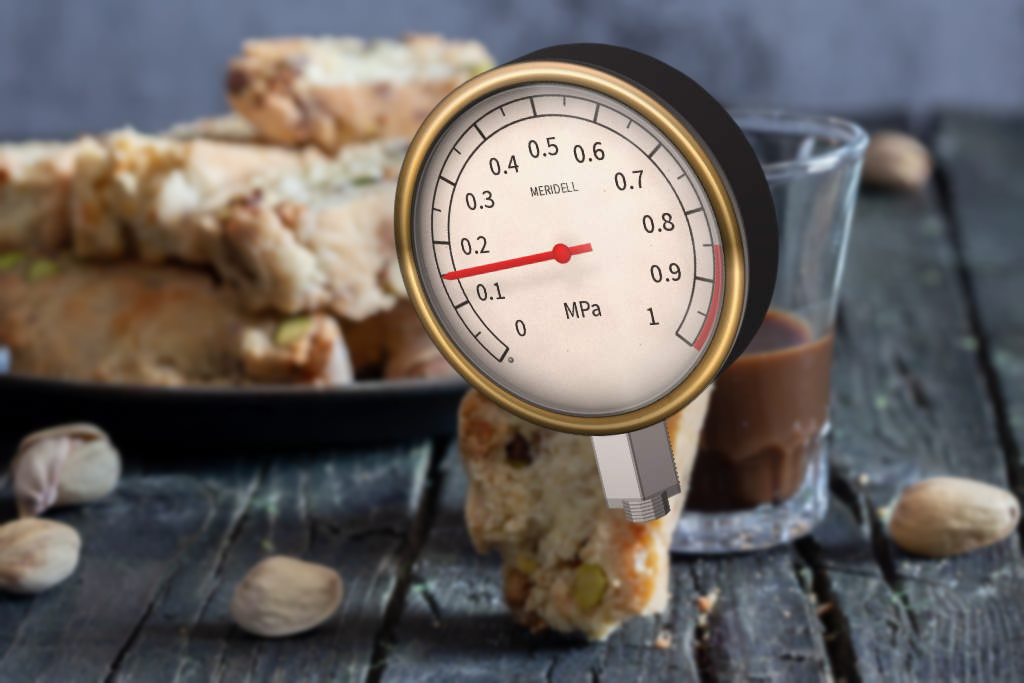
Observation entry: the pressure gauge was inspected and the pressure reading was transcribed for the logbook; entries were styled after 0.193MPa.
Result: 0.15MPa
